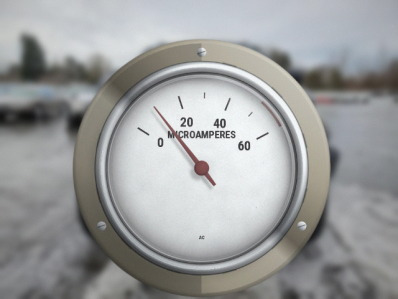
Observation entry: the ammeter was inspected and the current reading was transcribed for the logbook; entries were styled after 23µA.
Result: 10µA
